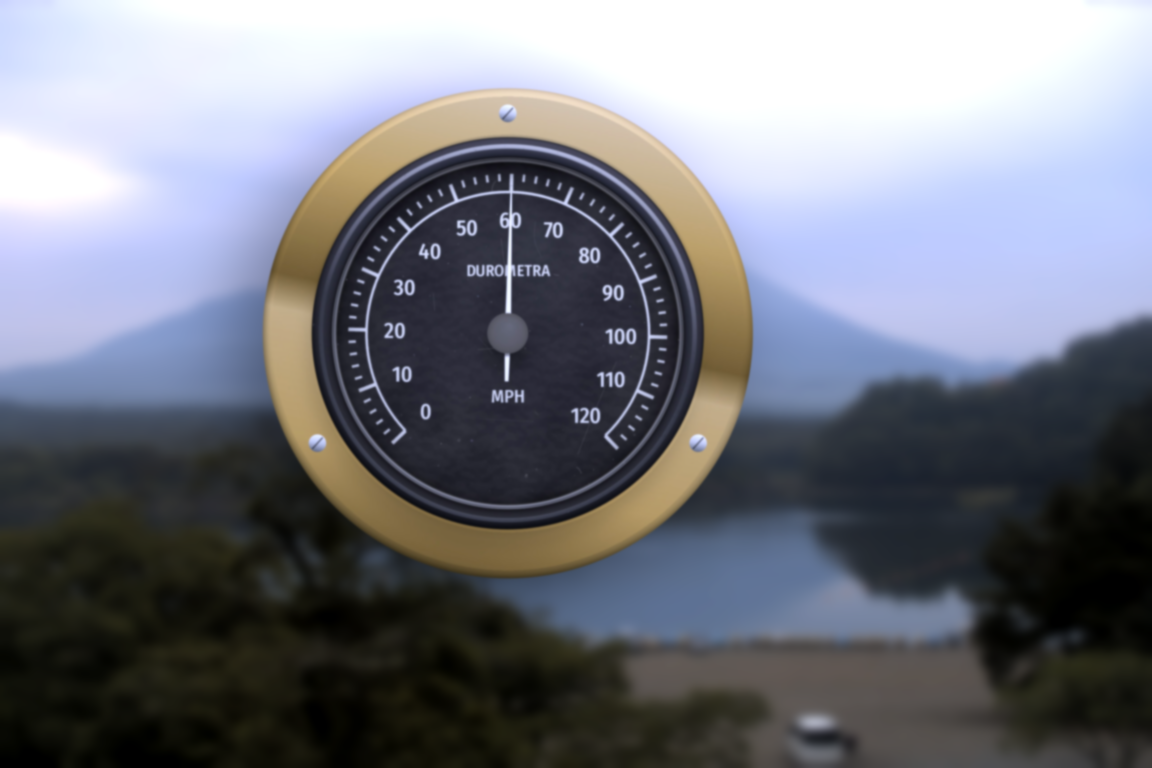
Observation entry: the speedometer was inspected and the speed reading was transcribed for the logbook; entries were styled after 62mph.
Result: 60mph
